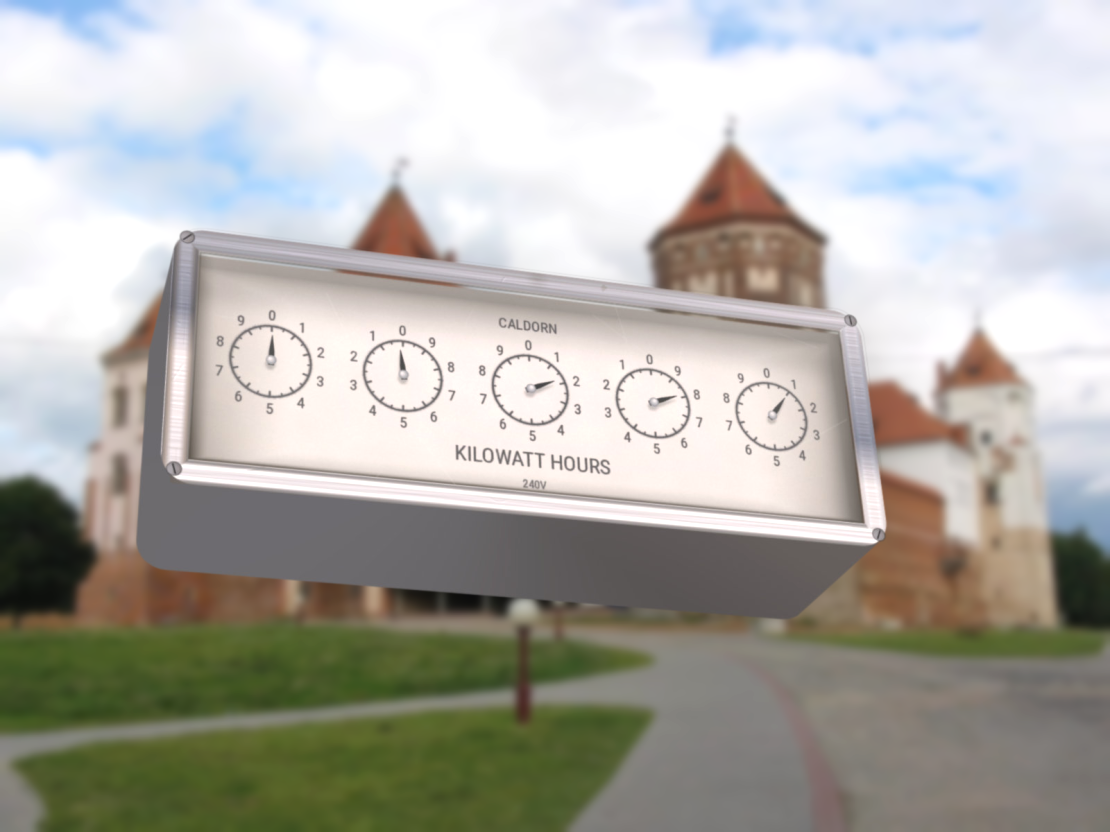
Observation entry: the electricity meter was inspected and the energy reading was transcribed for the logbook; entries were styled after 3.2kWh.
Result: 181kWh
